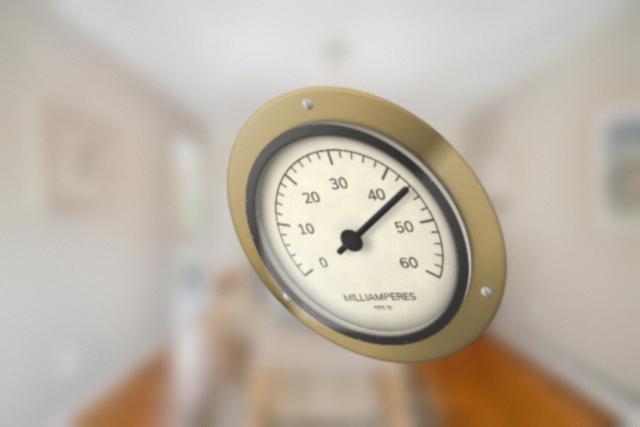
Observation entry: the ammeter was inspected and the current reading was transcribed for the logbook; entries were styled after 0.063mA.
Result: 44mA
